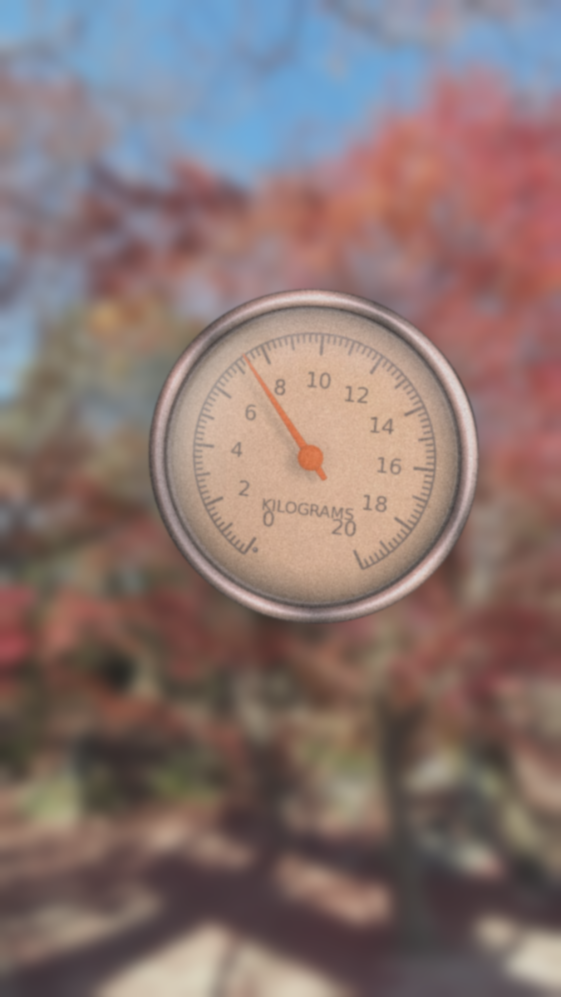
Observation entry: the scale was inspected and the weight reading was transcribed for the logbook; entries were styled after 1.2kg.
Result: 7.4kg
